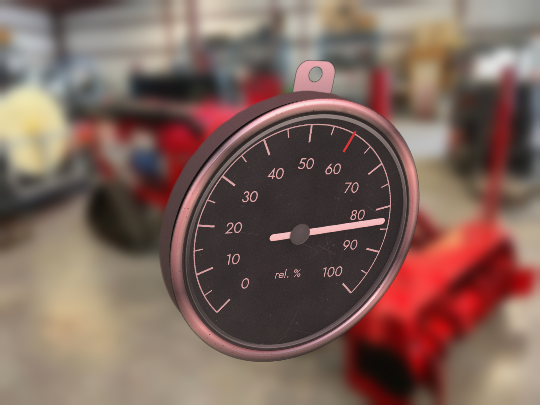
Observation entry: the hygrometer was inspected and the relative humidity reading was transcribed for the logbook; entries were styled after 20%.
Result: 82.5%
